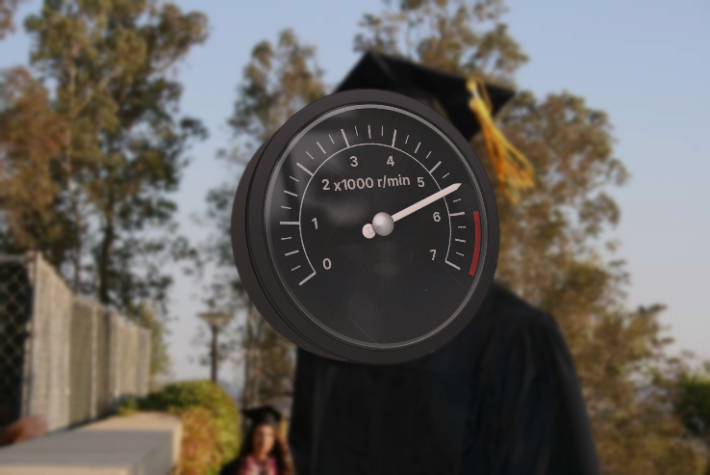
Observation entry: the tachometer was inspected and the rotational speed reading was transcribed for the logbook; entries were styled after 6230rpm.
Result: 5500rpm
